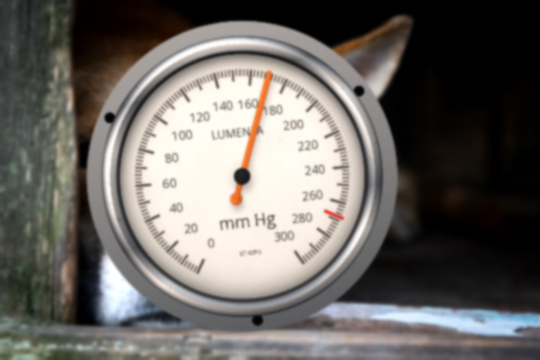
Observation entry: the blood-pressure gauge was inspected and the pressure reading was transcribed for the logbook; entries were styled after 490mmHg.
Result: 170mmHg
